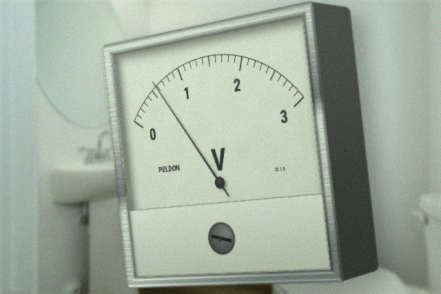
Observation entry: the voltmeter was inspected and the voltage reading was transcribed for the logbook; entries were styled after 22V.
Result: 0.6V
